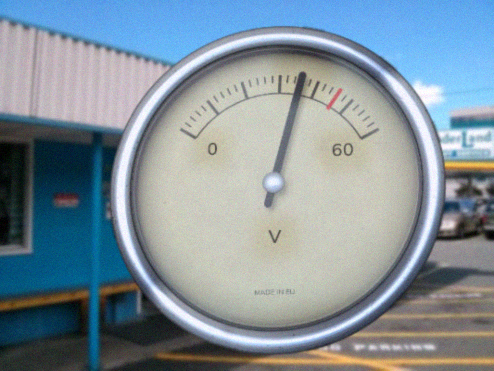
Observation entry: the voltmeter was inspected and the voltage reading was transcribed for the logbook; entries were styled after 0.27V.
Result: 36V
